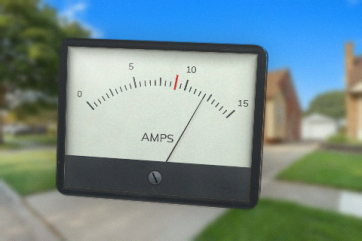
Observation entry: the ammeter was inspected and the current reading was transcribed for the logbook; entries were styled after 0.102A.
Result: 12A
